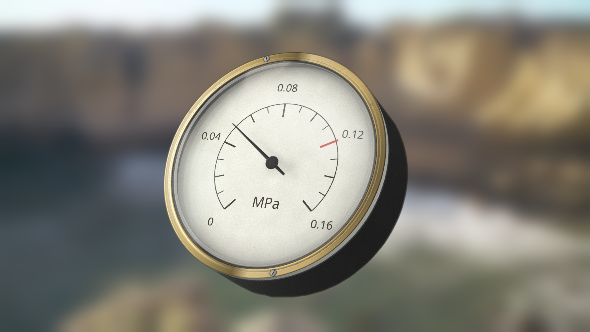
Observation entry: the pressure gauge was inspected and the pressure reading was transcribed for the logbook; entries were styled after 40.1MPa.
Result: 0.05MPa
